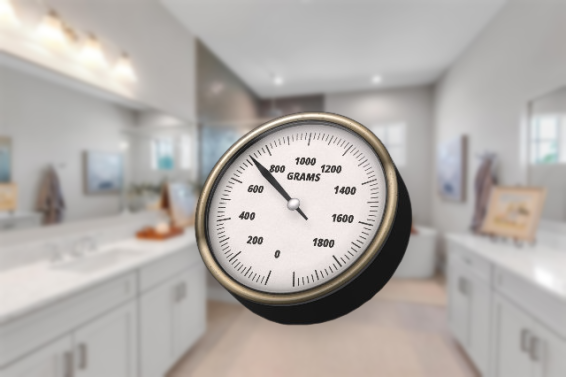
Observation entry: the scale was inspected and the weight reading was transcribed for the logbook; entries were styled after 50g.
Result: 720g
